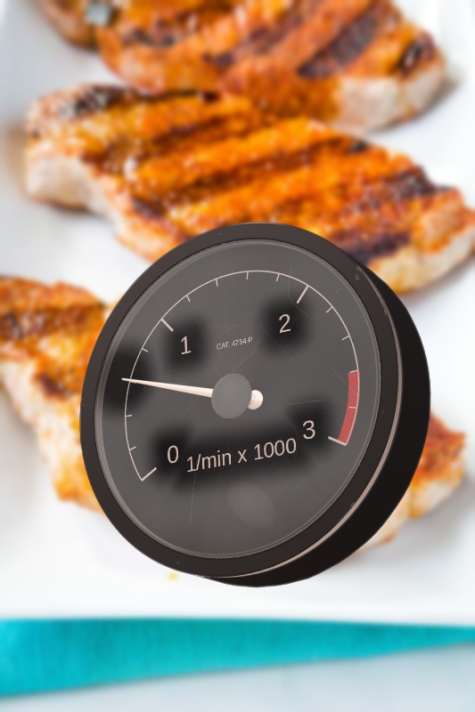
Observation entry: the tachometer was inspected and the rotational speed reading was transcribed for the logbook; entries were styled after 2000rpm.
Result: 600rpm
